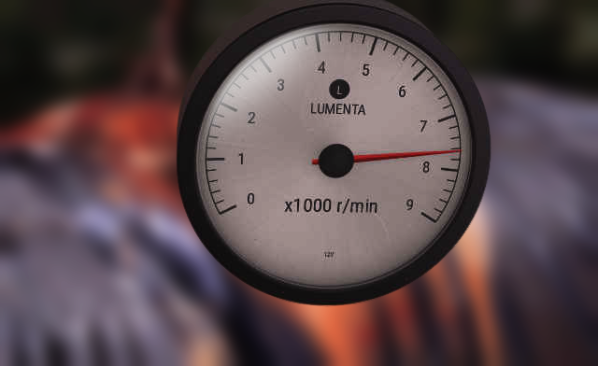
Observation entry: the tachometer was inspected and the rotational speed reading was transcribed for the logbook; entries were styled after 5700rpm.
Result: 7600rpm
